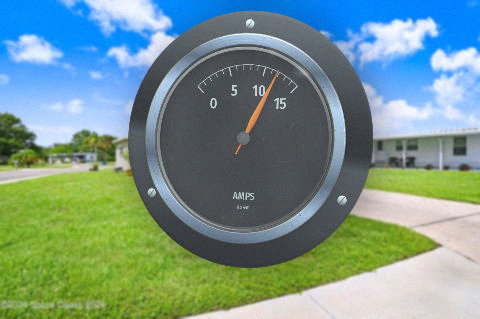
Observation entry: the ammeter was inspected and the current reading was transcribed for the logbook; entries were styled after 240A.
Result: 12A
